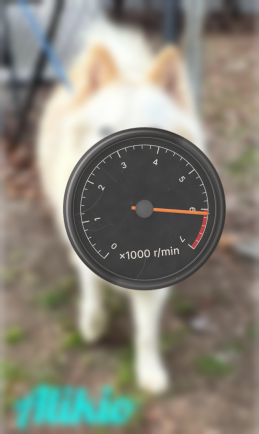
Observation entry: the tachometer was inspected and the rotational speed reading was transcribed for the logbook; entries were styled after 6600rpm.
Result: 6100rpm
